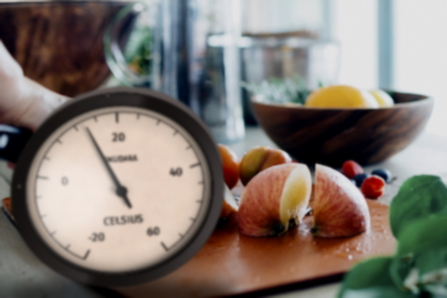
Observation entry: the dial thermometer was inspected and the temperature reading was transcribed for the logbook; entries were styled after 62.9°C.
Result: 14°C
